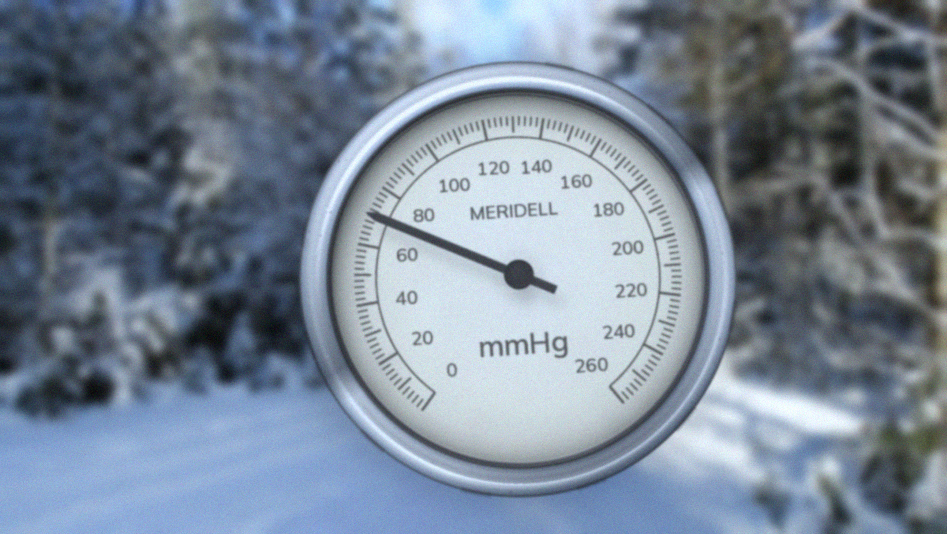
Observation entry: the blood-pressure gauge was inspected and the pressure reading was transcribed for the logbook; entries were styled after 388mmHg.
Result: 70mmHg
